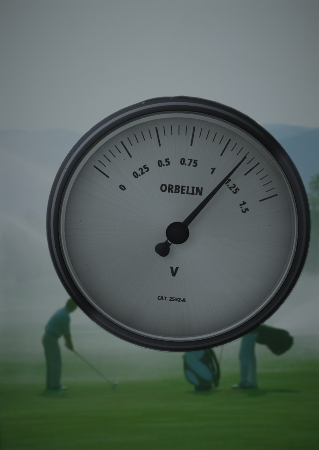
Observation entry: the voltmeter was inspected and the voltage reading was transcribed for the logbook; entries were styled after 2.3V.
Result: 1.15V
